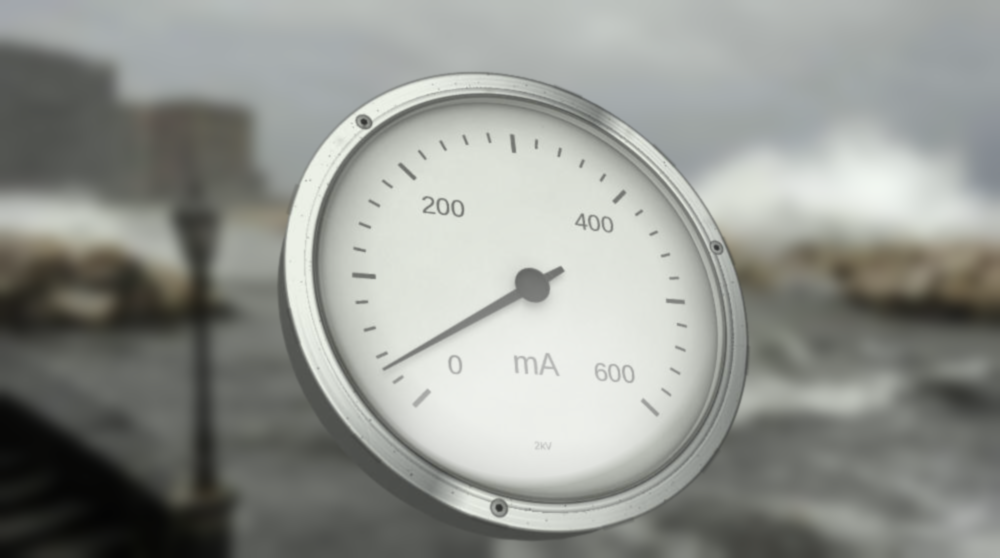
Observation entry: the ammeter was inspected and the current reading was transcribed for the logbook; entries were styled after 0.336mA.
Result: 30mA
